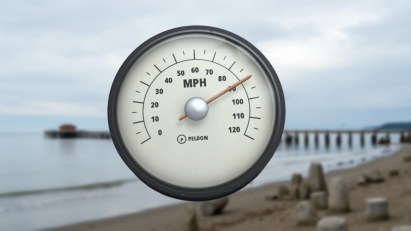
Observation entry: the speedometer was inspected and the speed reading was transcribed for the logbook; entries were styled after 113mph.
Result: 90mph
